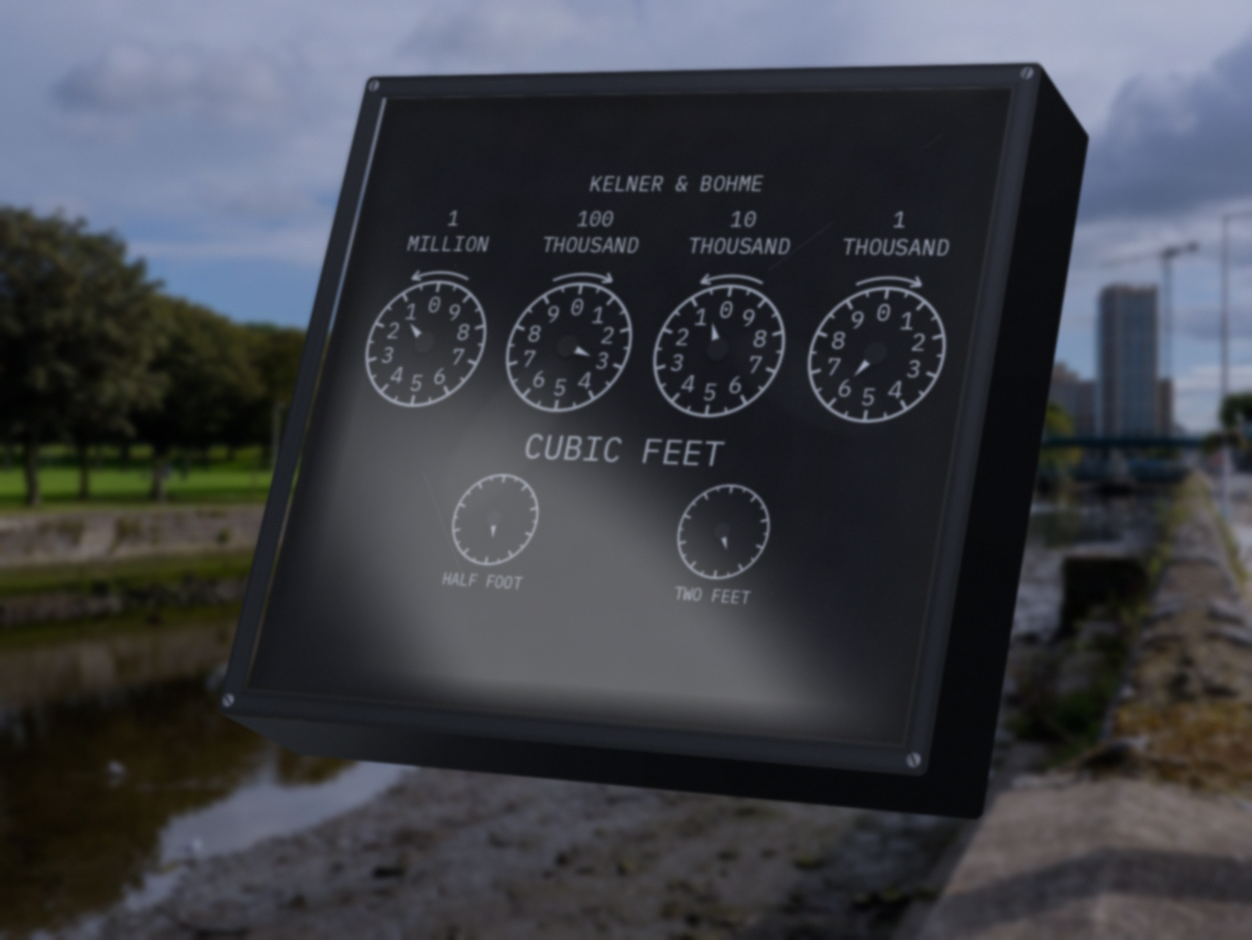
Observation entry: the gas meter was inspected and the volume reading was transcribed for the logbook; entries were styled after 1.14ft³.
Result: 130600ft³
